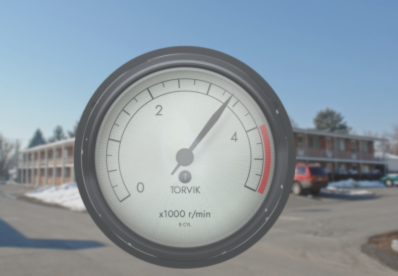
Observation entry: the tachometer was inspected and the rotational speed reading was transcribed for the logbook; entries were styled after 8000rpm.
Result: 3375rpm
